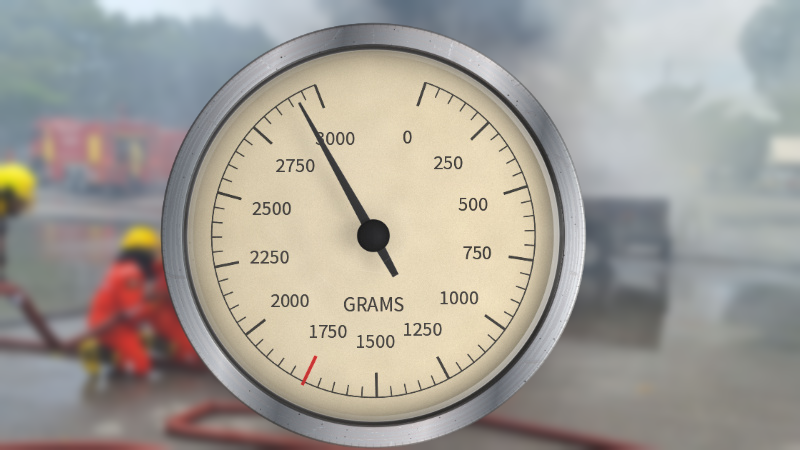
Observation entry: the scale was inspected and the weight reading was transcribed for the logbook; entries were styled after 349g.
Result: 2925g
